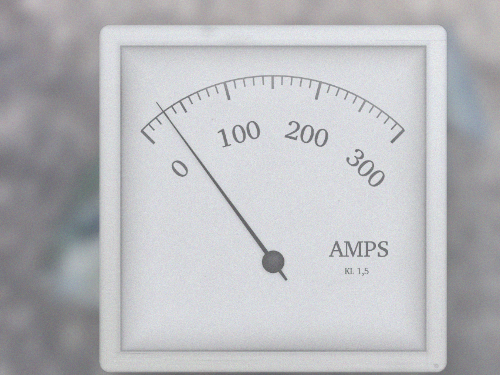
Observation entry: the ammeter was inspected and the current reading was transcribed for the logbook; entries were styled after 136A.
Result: 30A
